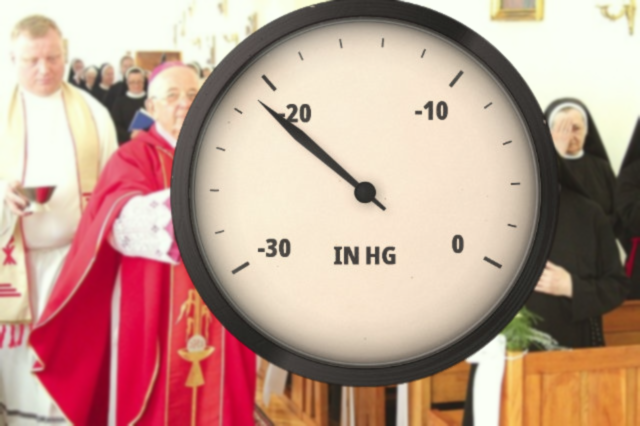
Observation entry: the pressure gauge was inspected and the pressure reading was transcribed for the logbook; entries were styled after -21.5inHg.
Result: -21inHg
